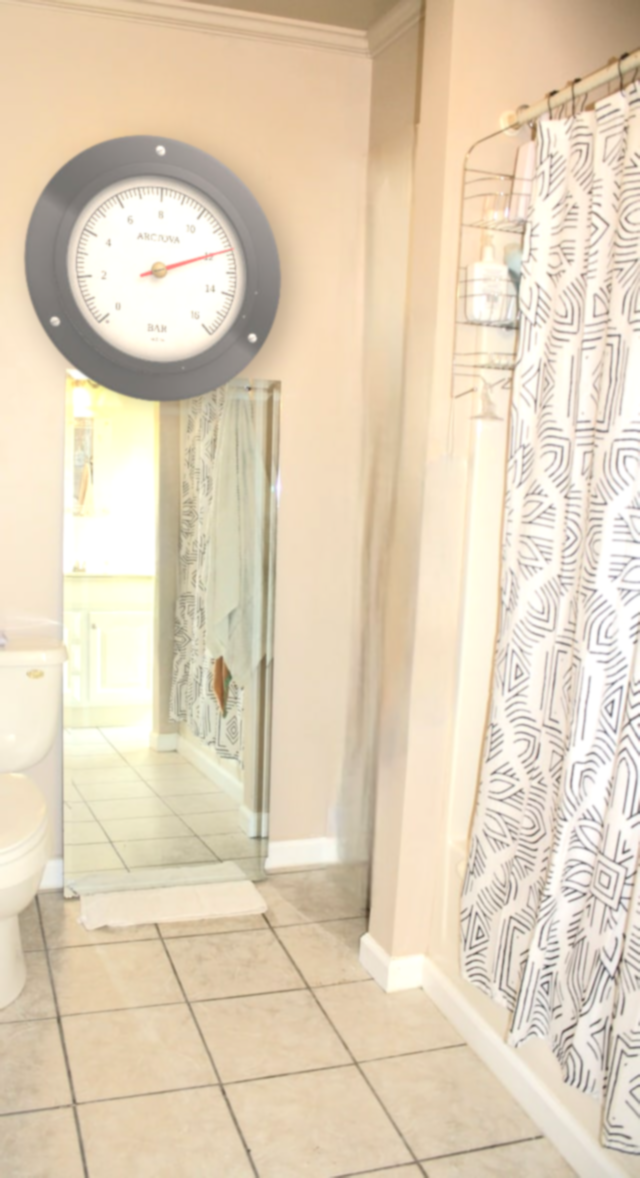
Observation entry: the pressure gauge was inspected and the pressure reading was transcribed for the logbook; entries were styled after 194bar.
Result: 12bar
